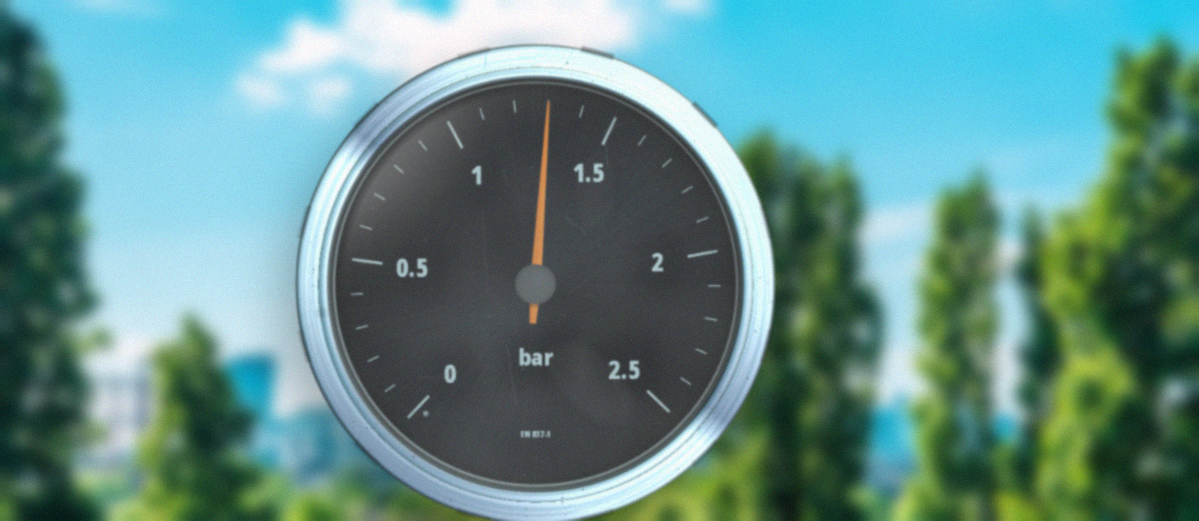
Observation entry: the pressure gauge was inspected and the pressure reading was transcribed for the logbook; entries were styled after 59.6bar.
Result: 1.3bar
